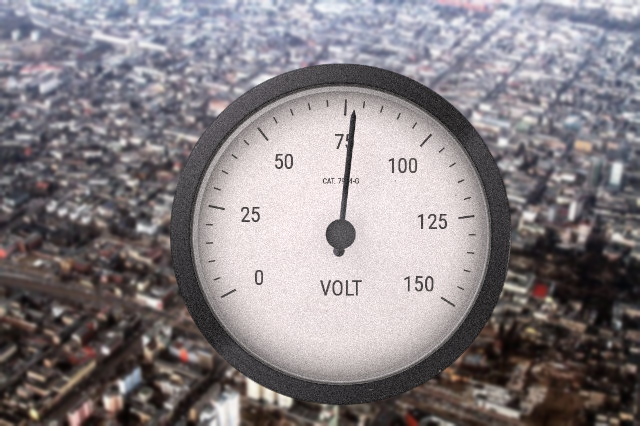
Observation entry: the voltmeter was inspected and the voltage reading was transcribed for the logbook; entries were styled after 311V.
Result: 77.5V
